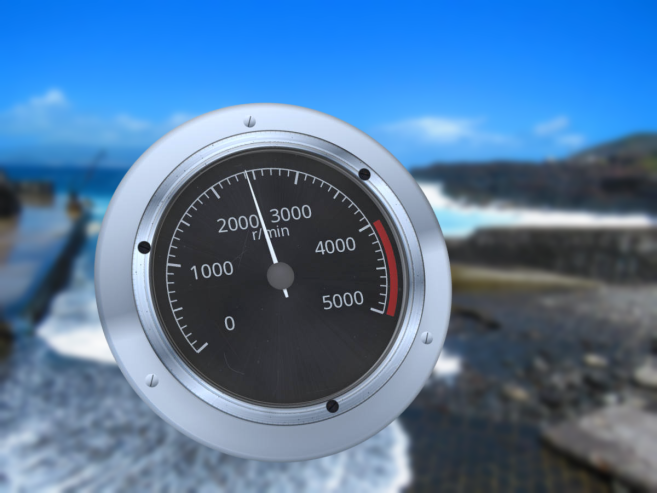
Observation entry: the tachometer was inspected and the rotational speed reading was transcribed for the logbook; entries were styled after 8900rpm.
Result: 2400rpm
